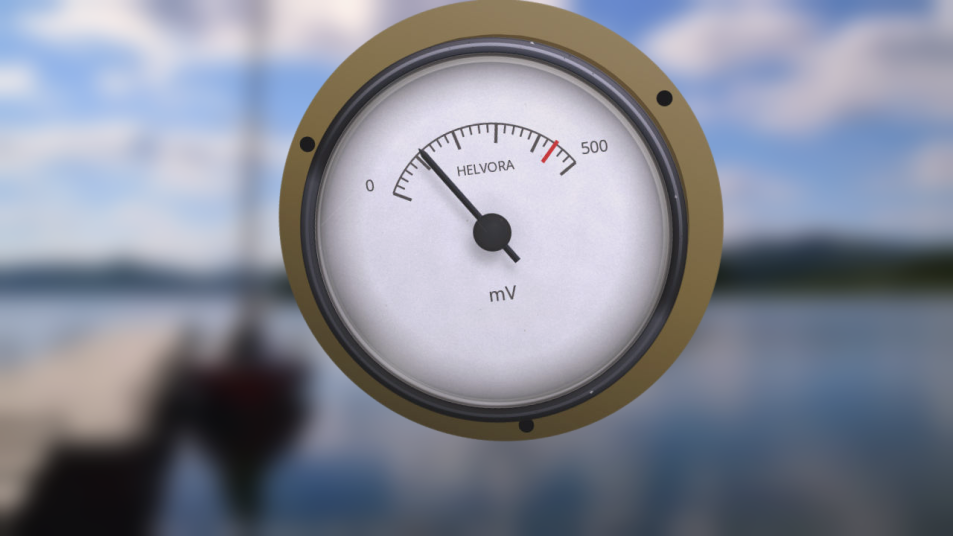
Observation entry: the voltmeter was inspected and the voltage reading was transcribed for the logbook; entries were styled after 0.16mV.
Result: 120mV
